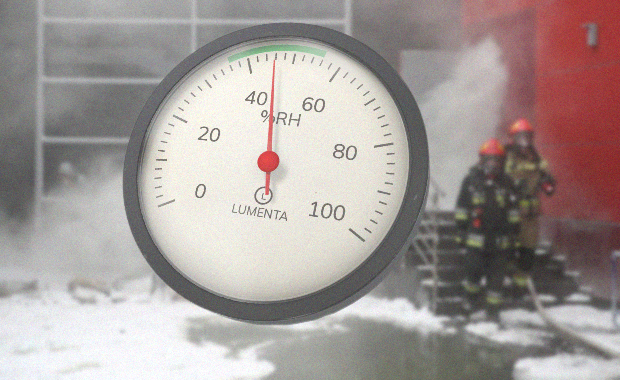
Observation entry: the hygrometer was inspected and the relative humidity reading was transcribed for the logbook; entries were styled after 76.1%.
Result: 46%
